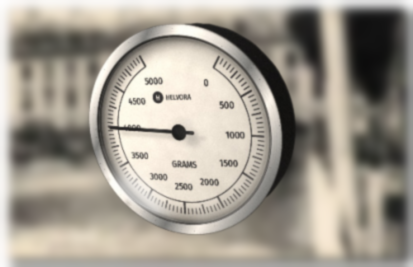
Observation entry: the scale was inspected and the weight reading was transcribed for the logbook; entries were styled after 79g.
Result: 4000g
